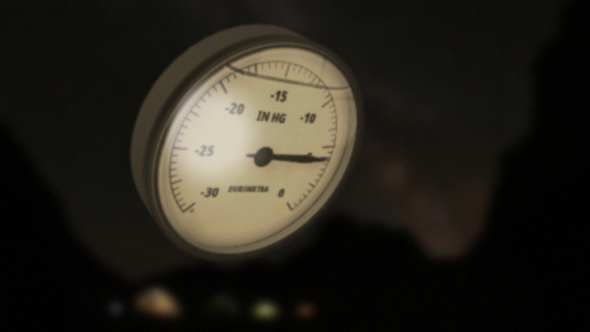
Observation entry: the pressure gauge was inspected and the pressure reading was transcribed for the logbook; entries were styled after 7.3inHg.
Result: -5inHg
